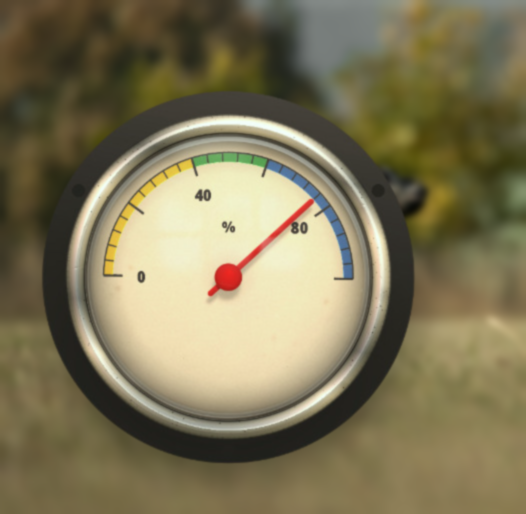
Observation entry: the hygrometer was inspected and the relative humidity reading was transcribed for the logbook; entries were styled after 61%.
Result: 76%
